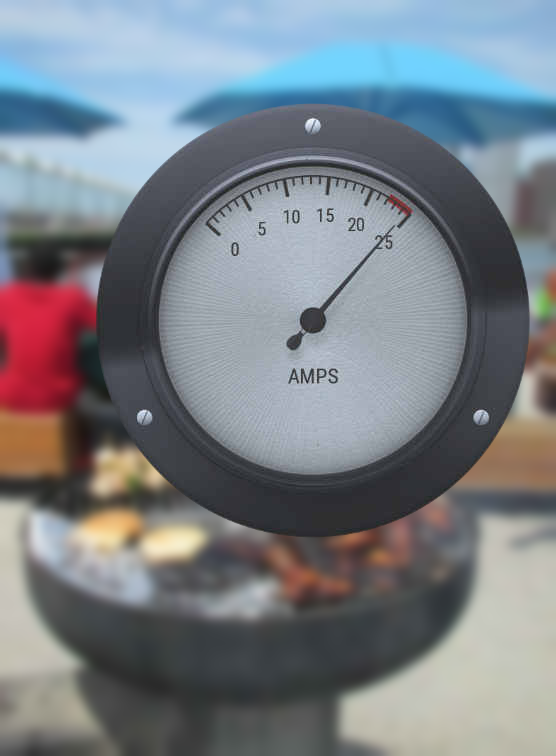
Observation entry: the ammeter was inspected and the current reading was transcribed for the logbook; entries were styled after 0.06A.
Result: 24.5A
